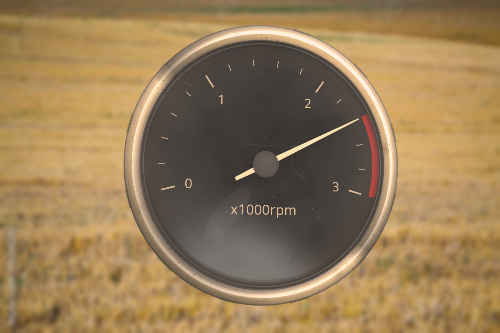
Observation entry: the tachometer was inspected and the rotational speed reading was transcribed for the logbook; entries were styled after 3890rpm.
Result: 2400rpm
